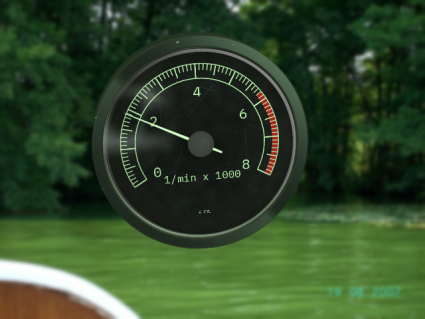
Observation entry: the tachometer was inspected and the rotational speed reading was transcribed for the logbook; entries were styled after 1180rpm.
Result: 1900rpm
